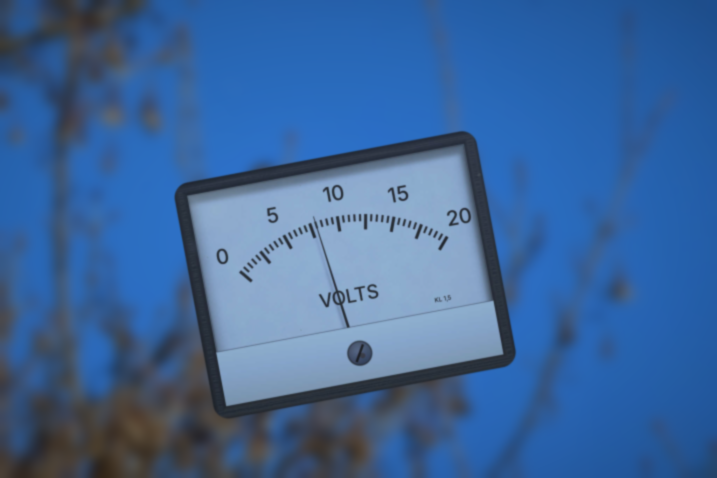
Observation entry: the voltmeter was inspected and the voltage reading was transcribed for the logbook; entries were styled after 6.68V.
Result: 8V
